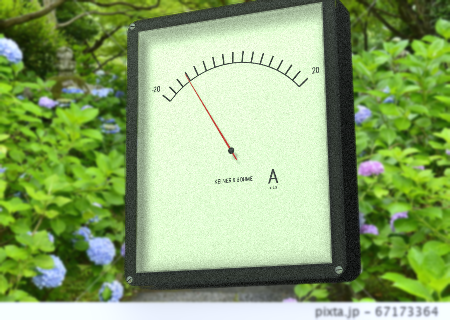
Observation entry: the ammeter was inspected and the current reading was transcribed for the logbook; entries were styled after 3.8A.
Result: -12.5A
